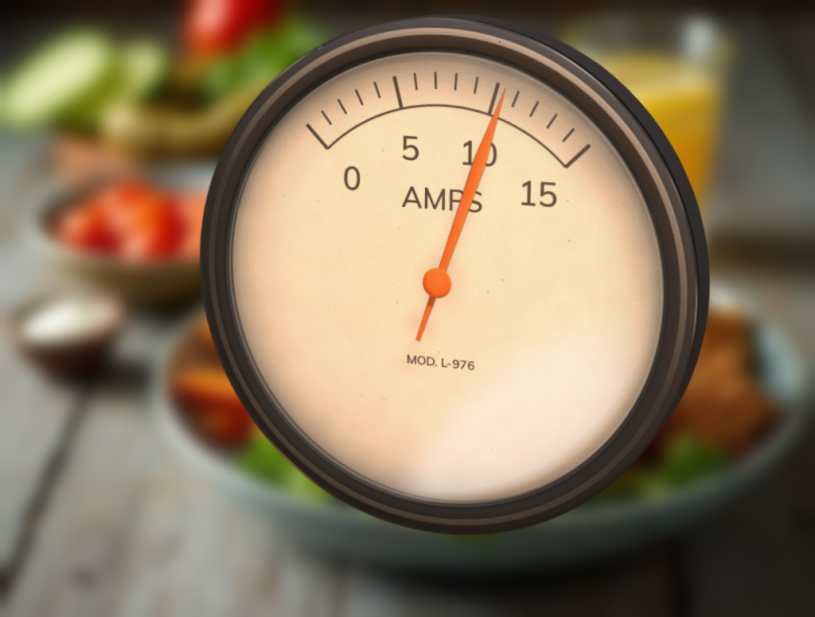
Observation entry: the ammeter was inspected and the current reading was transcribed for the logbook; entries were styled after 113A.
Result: 10.5A
